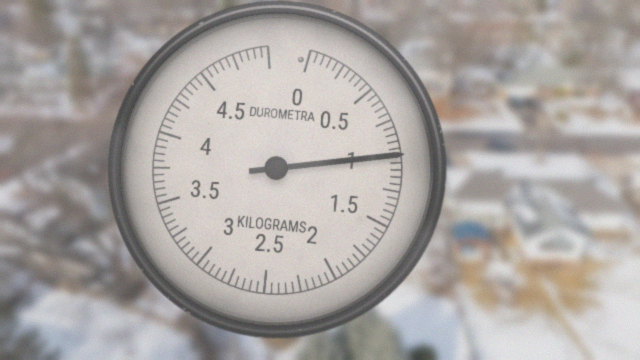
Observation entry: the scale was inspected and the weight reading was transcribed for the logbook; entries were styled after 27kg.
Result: 1kg
